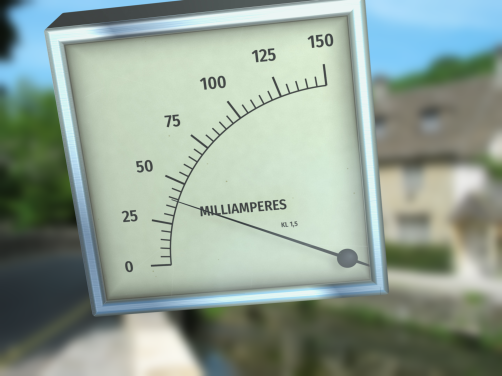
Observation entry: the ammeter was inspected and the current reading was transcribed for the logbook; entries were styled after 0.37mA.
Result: 40mA
